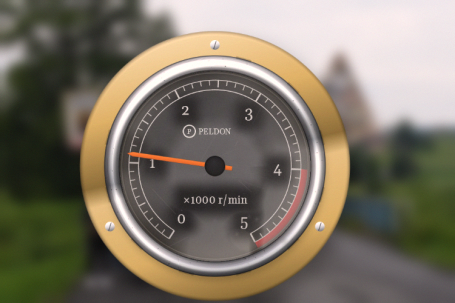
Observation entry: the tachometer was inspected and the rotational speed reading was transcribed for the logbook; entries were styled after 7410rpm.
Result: 1100rpm
